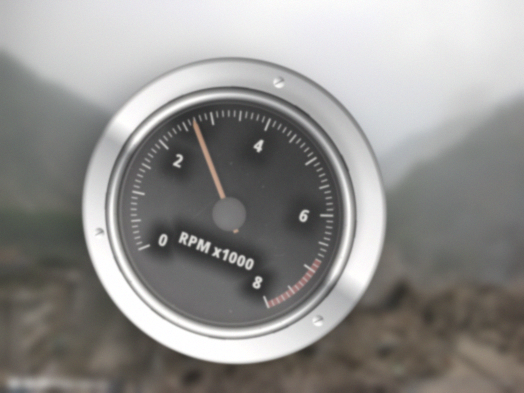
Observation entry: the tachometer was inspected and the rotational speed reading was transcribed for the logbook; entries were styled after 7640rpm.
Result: 2700rpm
